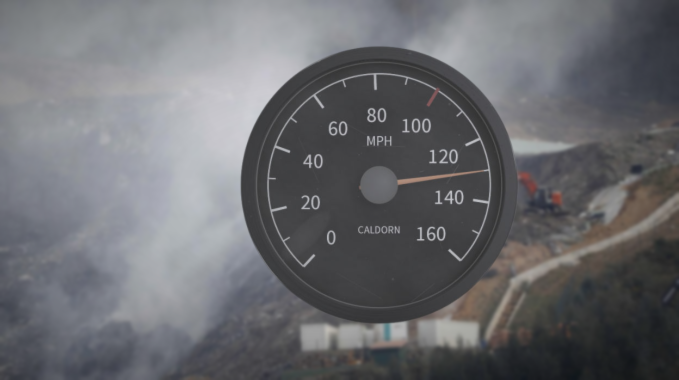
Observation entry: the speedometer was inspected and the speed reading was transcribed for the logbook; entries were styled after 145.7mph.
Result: 130mph
